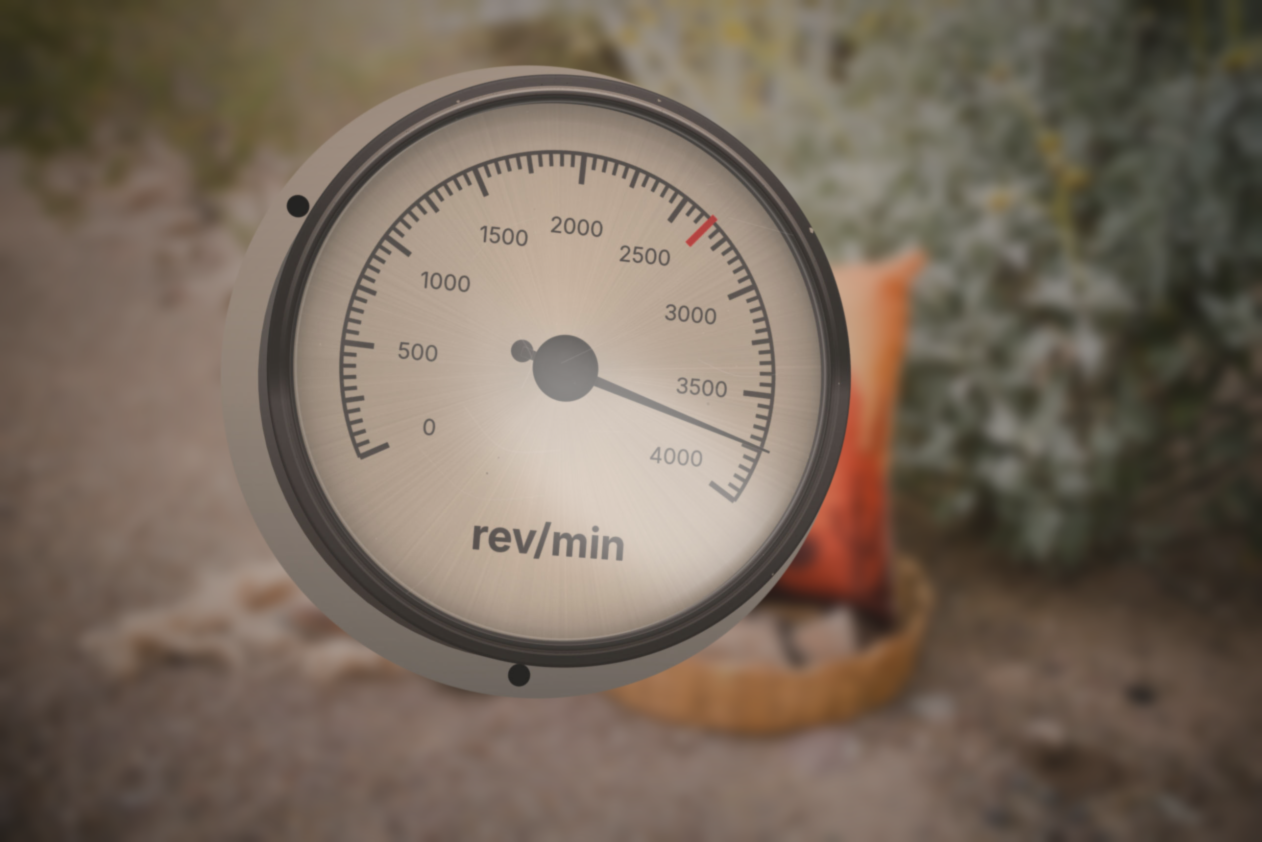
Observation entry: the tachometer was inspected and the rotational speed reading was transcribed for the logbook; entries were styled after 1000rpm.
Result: 3750rpm
